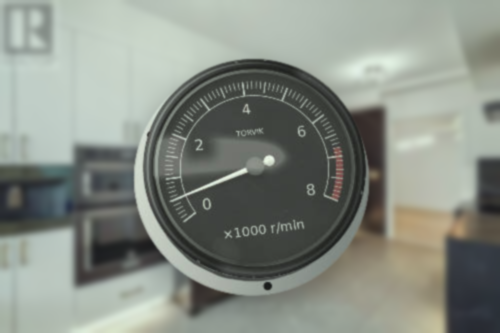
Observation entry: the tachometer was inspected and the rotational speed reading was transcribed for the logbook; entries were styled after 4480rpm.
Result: 500rpm
